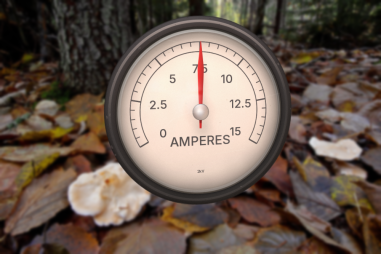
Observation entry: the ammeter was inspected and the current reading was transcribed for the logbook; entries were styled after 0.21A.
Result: 7.5A
